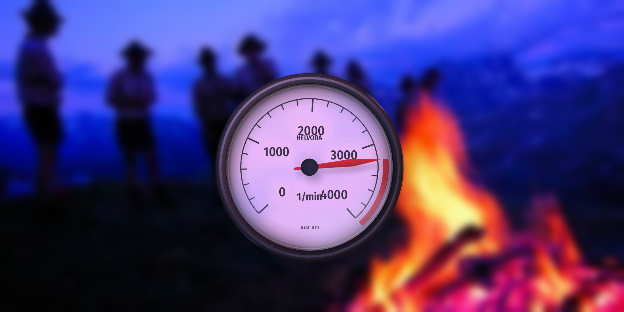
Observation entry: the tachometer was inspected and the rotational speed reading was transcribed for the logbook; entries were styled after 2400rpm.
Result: 3200rpm
